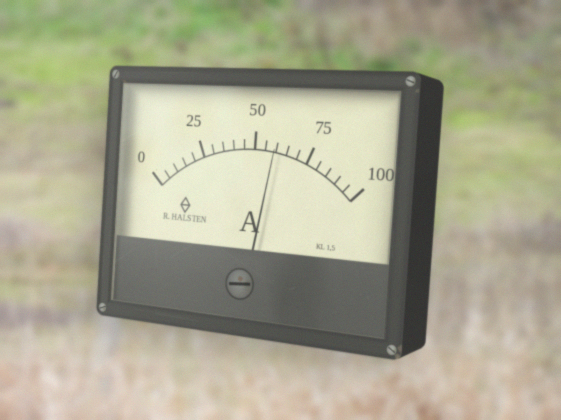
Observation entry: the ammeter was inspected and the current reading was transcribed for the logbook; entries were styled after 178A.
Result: 60A
